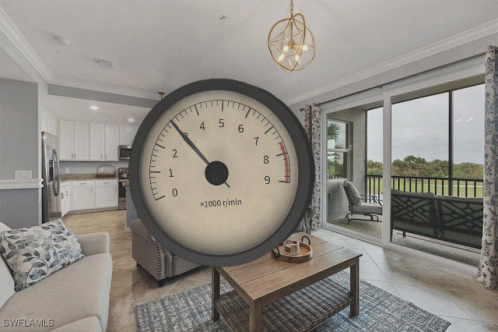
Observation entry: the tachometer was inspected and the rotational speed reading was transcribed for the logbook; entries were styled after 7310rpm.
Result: 3000rpm
